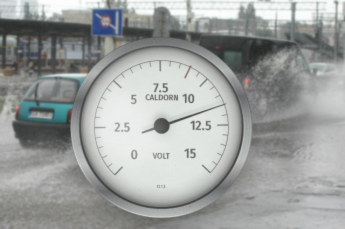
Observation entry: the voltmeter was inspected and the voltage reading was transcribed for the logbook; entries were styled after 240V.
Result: 11.5V
